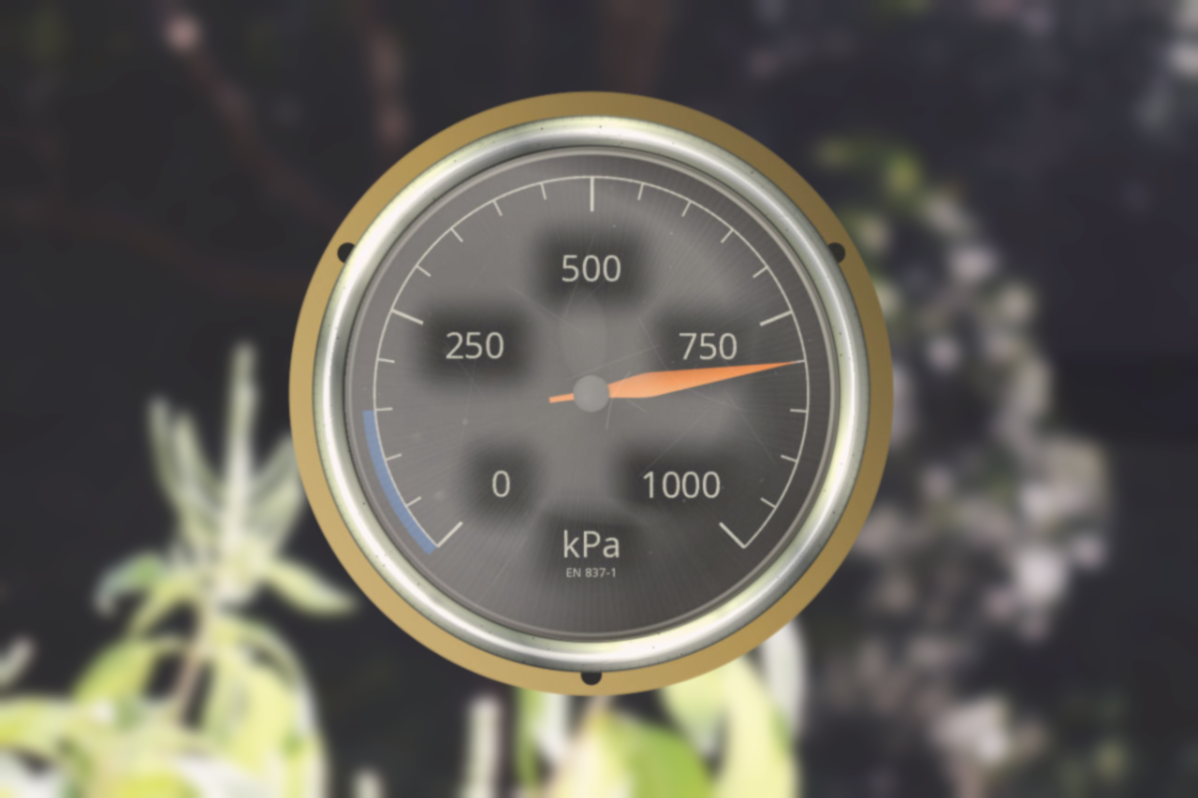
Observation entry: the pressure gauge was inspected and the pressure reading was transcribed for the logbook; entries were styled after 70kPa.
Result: 800kPa
